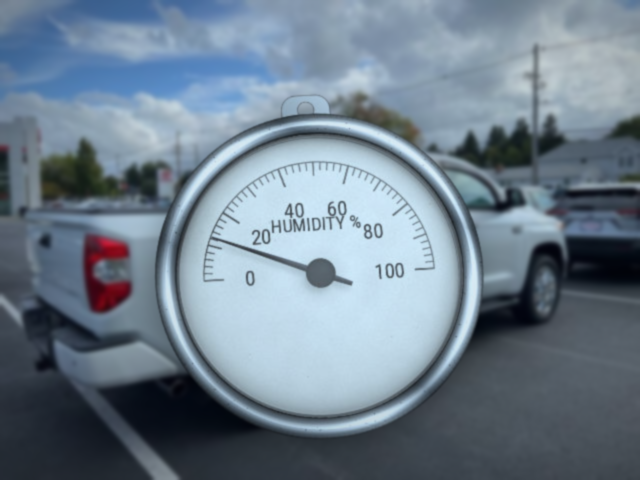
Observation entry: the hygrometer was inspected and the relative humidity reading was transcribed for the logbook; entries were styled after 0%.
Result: 12%
